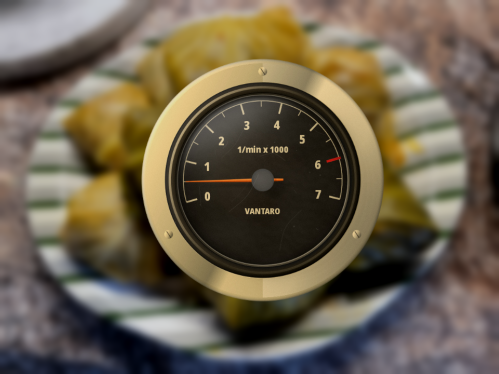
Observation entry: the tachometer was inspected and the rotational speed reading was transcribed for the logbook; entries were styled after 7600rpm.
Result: 500rpm
